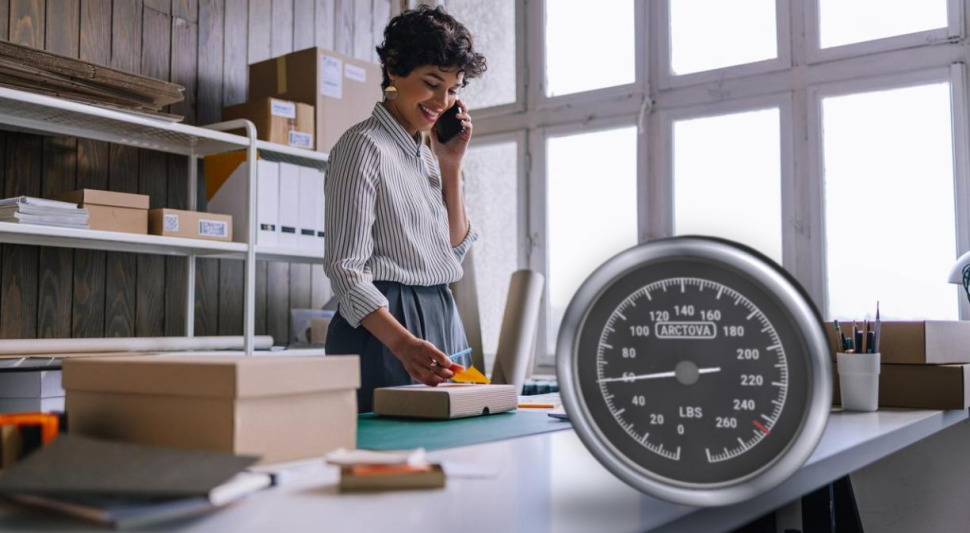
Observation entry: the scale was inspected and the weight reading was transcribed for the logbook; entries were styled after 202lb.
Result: 60lb
